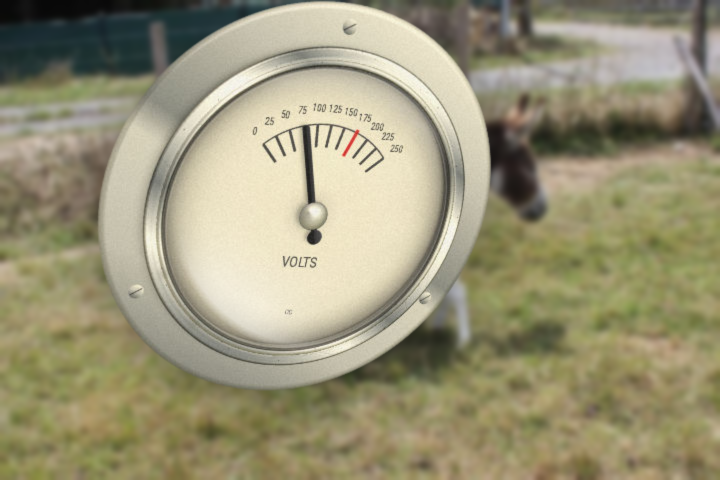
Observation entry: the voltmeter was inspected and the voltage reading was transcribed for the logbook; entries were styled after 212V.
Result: 75V
